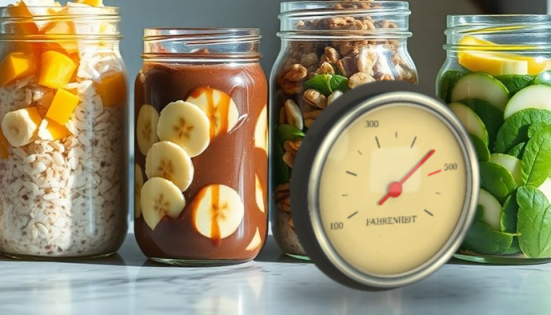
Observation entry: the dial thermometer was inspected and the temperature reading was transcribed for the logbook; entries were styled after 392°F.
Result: 450°F
